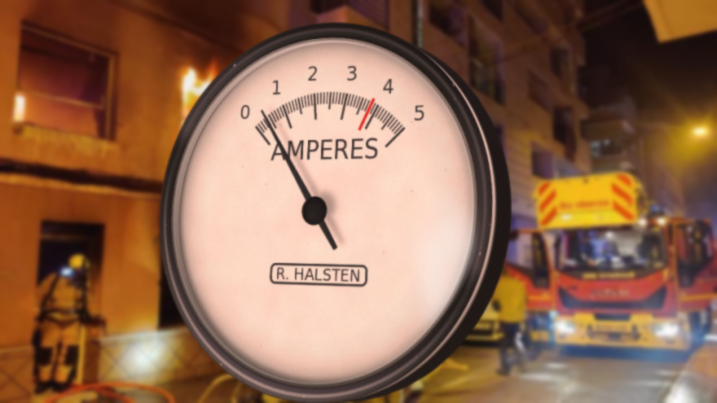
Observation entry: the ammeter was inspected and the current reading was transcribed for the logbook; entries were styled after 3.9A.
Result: 0.5A
